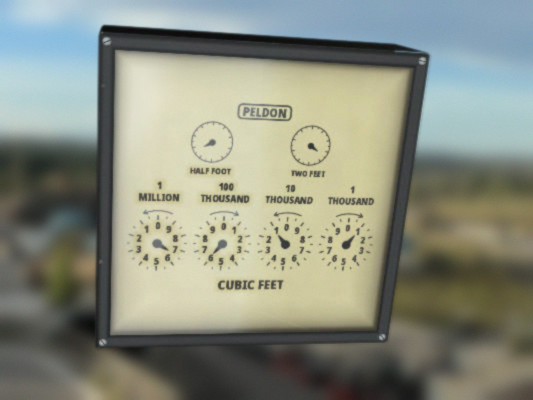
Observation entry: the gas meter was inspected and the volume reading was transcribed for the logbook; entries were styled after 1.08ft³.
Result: 661100ft³
